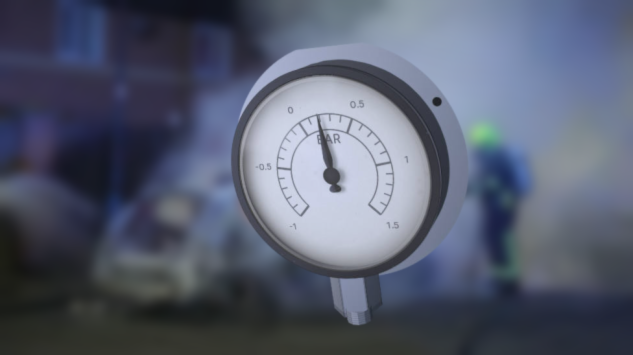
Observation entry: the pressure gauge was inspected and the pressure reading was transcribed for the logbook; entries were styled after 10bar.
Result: 0.2bar
